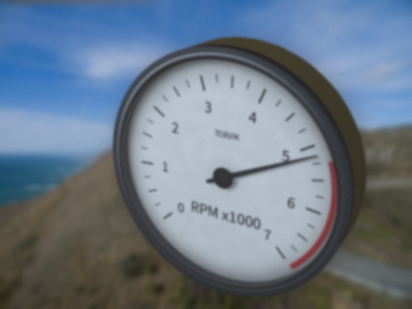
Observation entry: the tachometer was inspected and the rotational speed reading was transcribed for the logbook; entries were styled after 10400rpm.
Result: 5125rpm
